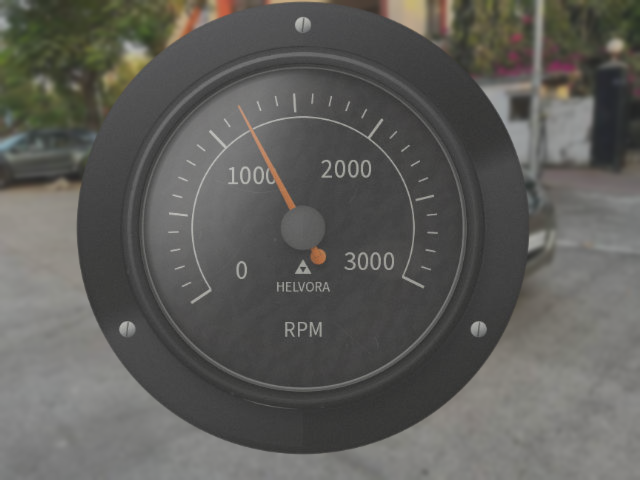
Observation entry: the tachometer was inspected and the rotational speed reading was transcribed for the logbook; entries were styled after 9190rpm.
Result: 1200rpm
